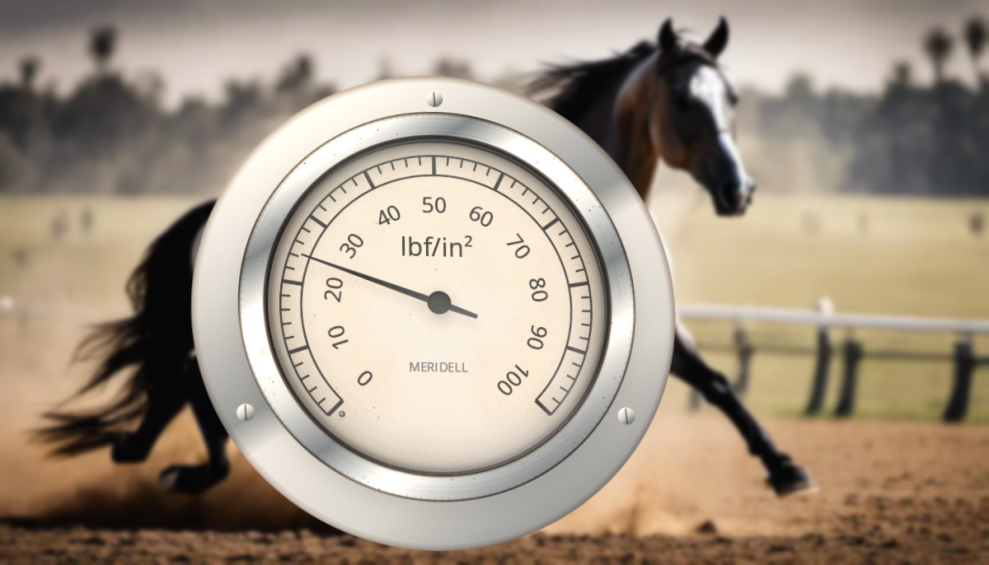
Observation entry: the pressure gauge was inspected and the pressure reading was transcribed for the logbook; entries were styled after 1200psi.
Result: 24psi
